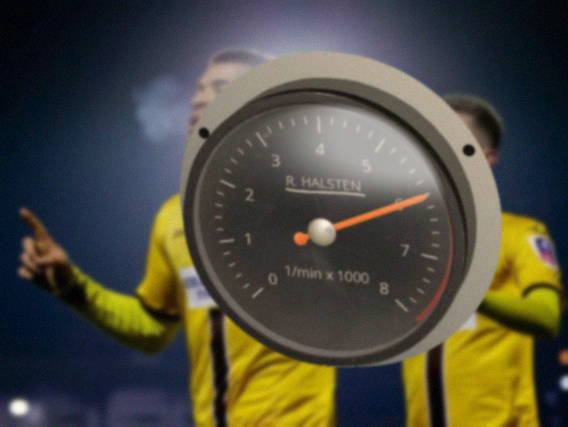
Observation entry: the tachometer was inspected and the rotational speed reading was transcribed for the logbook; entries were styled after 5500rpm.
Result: 6000rpm
